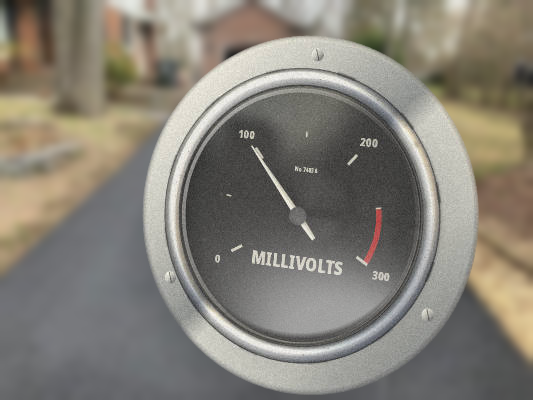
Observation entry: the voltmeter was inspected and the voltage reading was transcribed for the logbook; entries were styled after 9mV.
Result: 100mV
